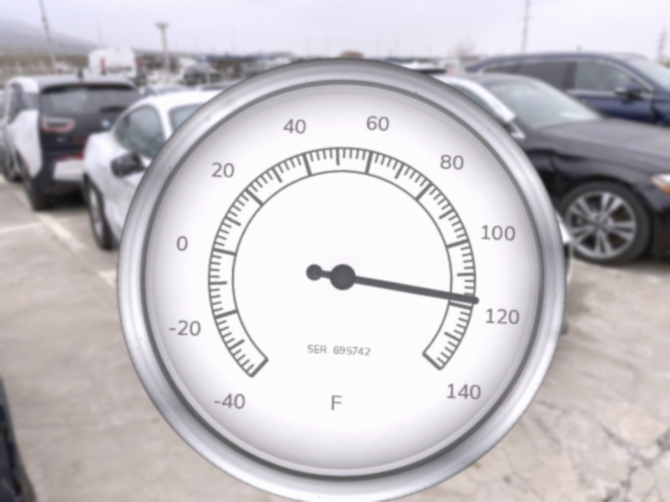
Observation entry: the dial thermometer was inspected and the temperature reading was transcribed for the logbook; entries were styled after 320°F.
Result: 118°F
